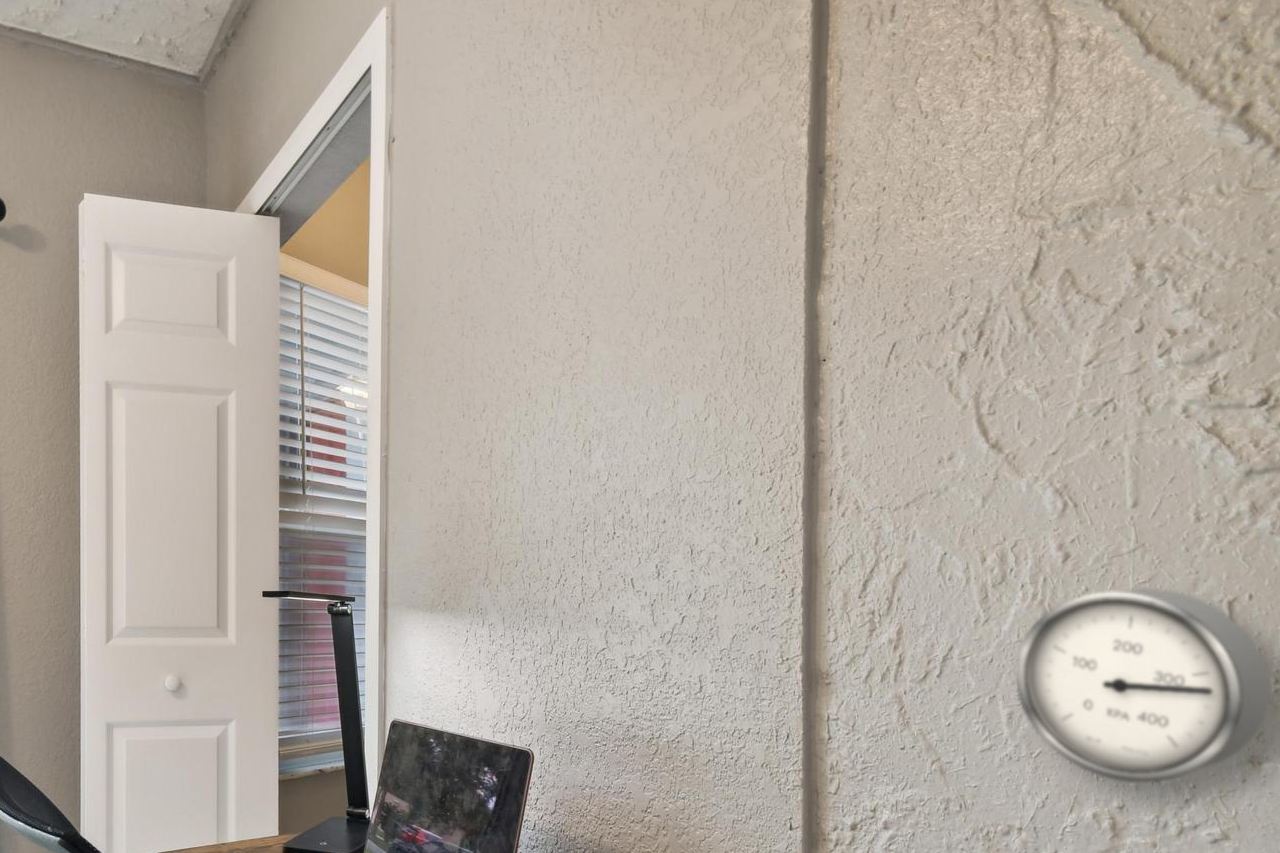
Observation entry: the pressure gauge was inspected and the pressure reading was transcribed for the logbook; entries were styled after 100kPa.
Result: 320kPa
